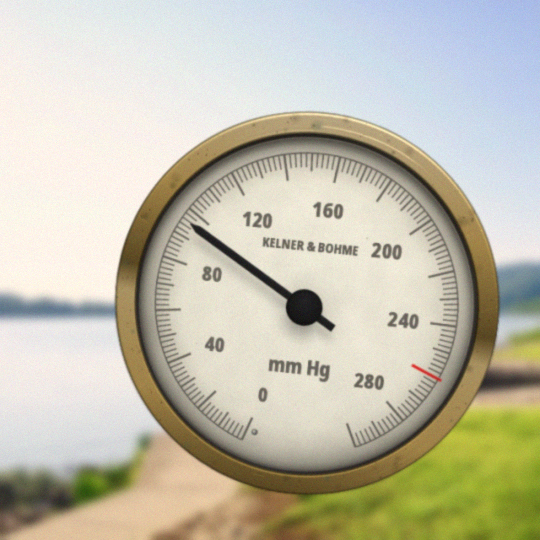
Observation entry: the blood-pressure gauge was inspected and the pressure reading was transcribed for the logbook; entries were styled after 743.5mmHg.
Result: 96mmHg
